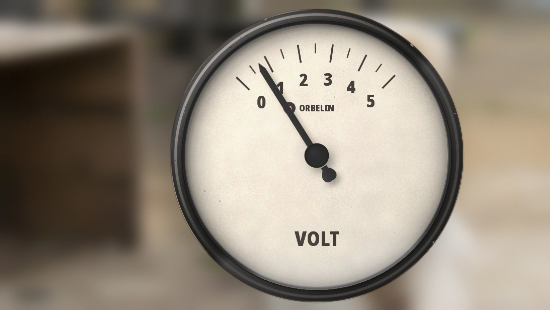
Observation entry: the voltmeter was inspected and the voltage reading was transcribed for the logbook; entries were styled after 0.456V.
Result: 0.75V
